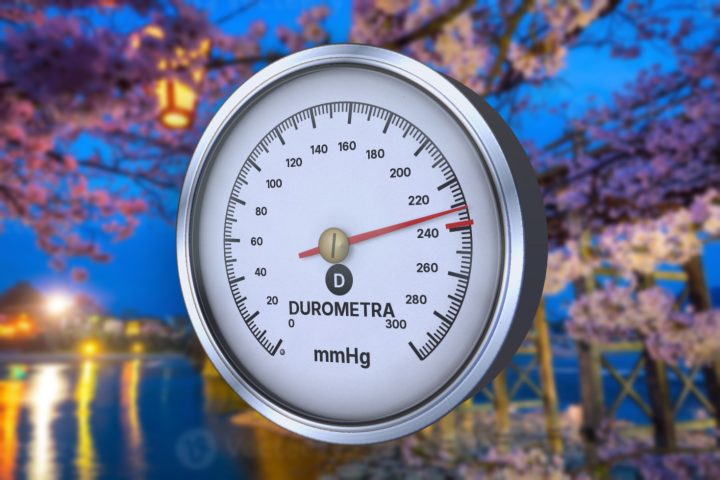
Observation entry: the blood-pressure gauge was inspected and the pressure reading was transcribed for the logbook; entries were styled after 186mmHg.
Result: 232mmHg
